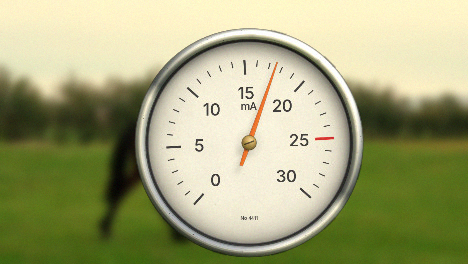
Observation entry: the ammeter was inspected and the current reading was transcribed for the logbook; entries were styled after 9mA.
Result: 17.5mA
